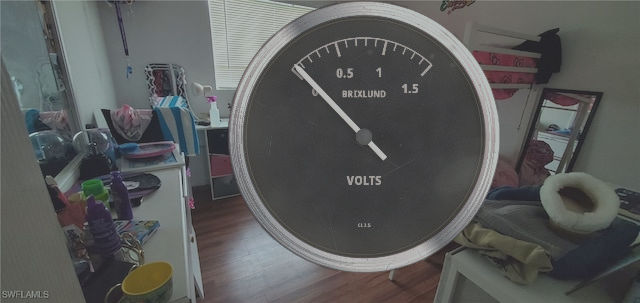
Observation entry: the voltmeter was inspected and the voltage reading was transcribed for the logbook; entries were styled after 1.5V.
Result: 0.05V
